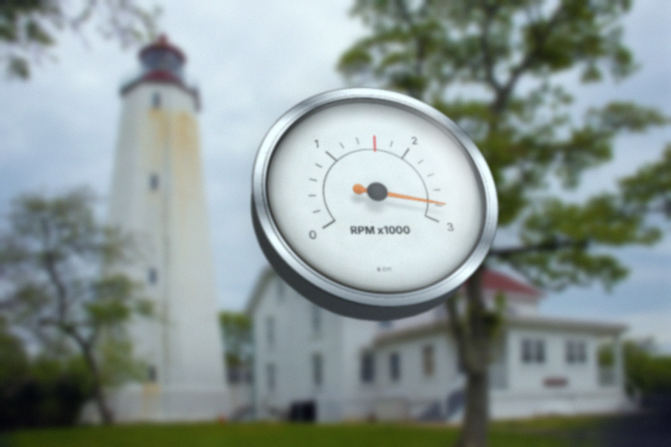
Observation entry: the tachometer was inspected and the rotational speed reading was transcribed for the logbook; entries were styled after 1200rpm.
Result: 2800rpm
